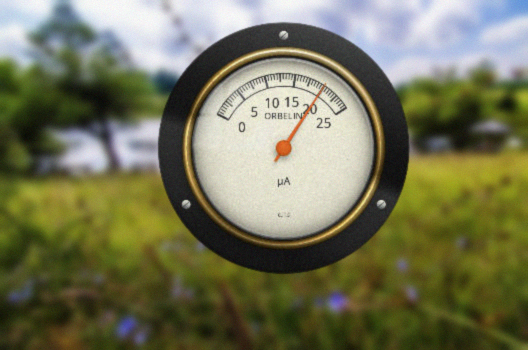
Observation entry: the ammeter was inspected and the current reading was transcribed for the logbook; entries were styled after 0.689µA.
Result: 20µA
